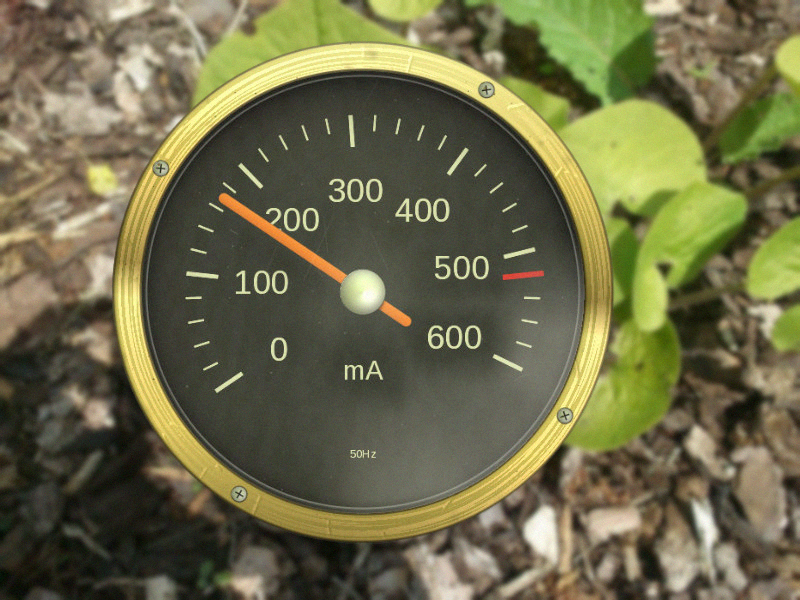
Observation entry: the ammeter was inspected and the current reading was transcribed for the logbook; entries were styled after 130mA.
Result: 170mA
